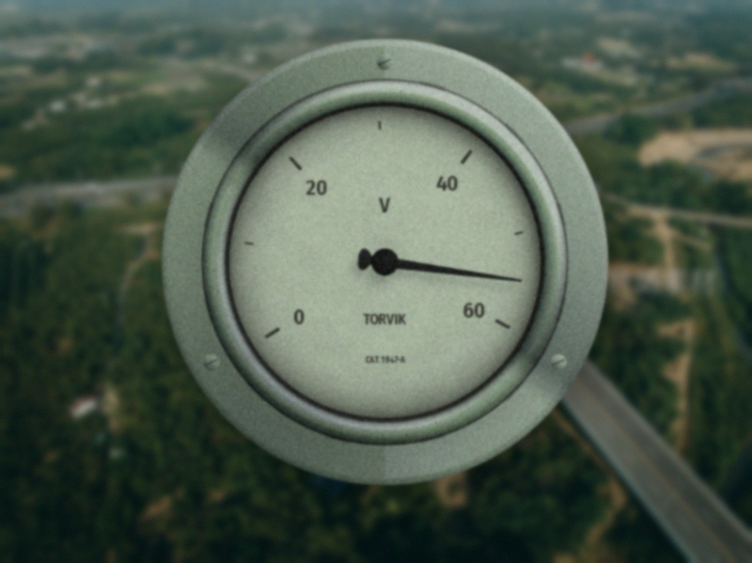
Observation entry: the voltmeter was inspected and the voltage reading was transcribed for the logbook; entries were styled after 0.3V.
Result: 55V
